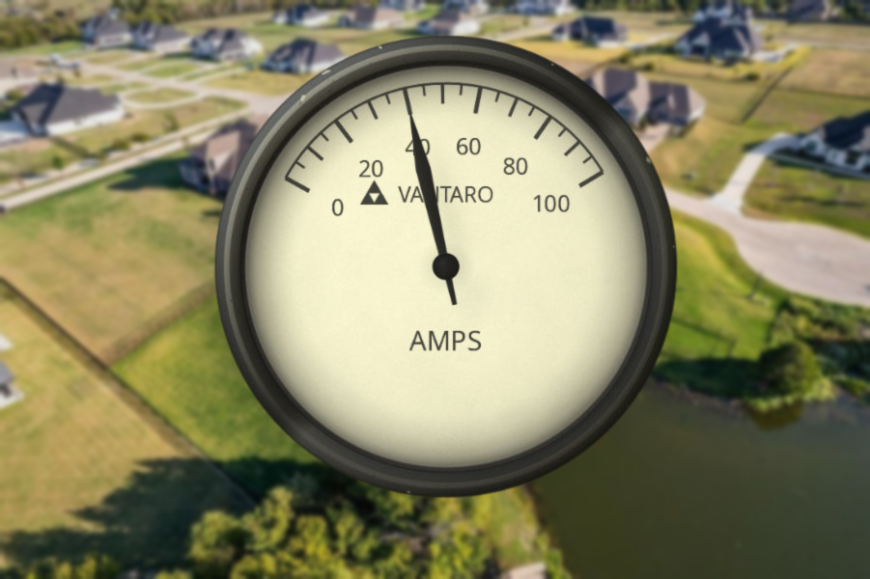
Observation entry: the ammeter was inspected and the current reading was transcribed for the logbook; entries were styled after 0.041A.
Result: 40A
